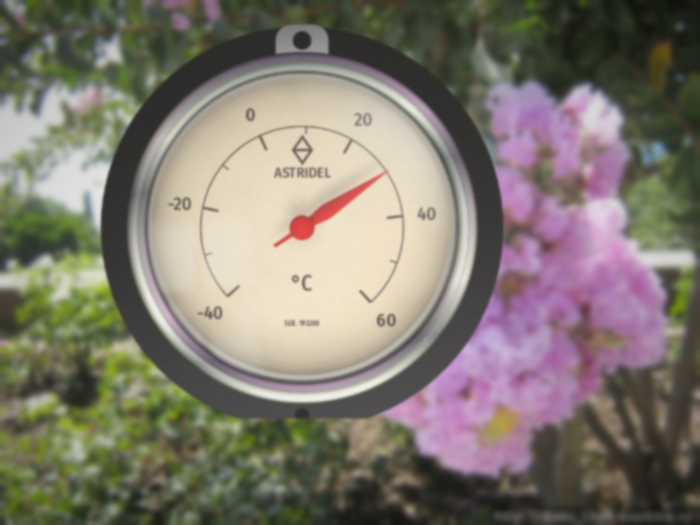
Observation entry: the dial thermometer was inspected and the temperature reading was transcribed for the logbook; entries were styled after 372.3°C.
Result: 30°C
